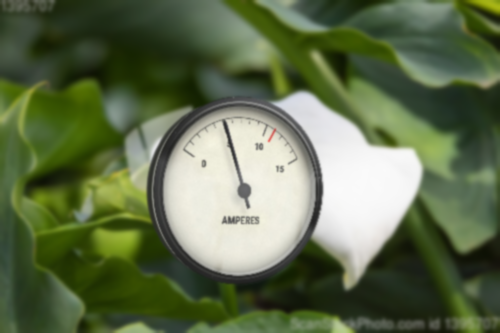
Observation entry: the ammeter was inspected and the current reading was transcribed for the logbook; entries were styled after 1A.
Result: 5A
